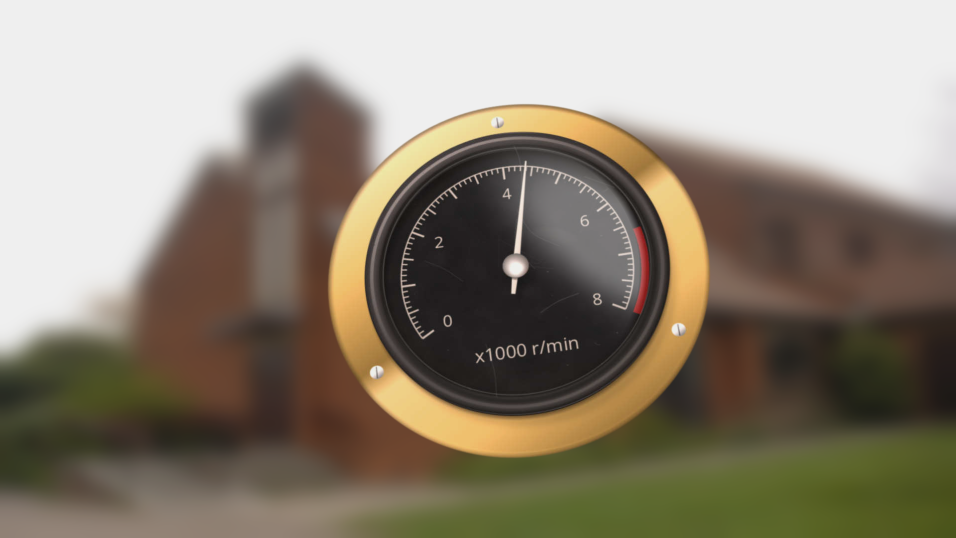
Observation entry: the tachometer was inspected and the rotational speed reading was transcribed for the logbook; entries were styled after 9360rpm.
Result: 4400rpm
